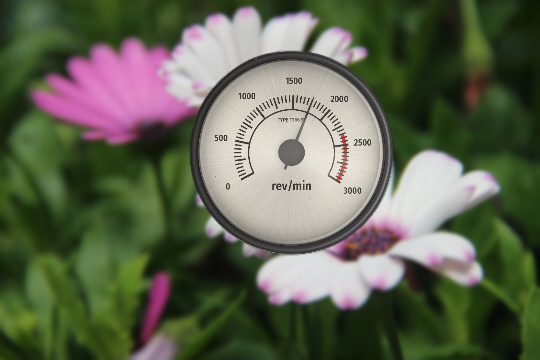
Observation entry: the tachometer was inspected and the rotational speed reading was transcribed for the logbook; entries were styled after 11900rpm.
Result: 1750rpm
